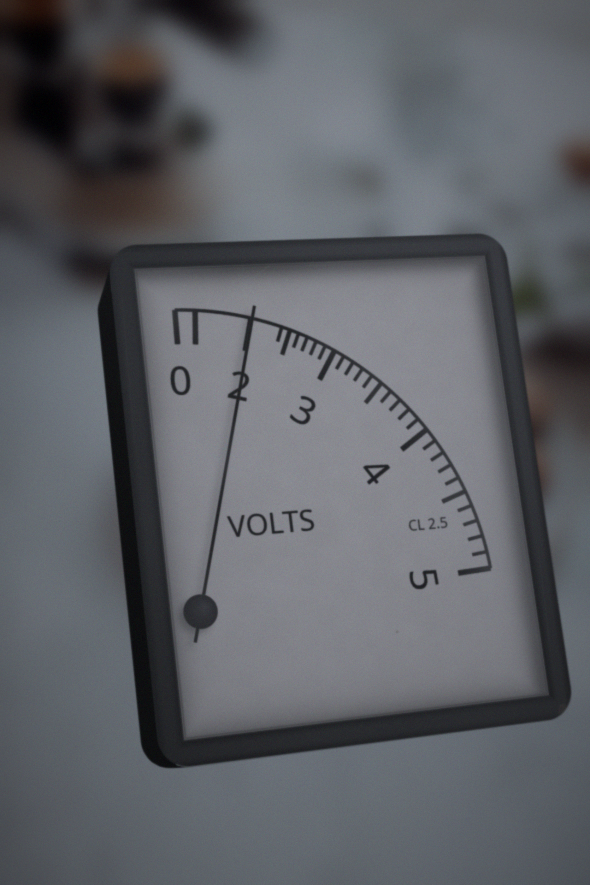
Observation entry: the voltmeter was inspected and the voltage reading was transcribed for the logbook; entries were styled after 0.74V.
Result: 2V
